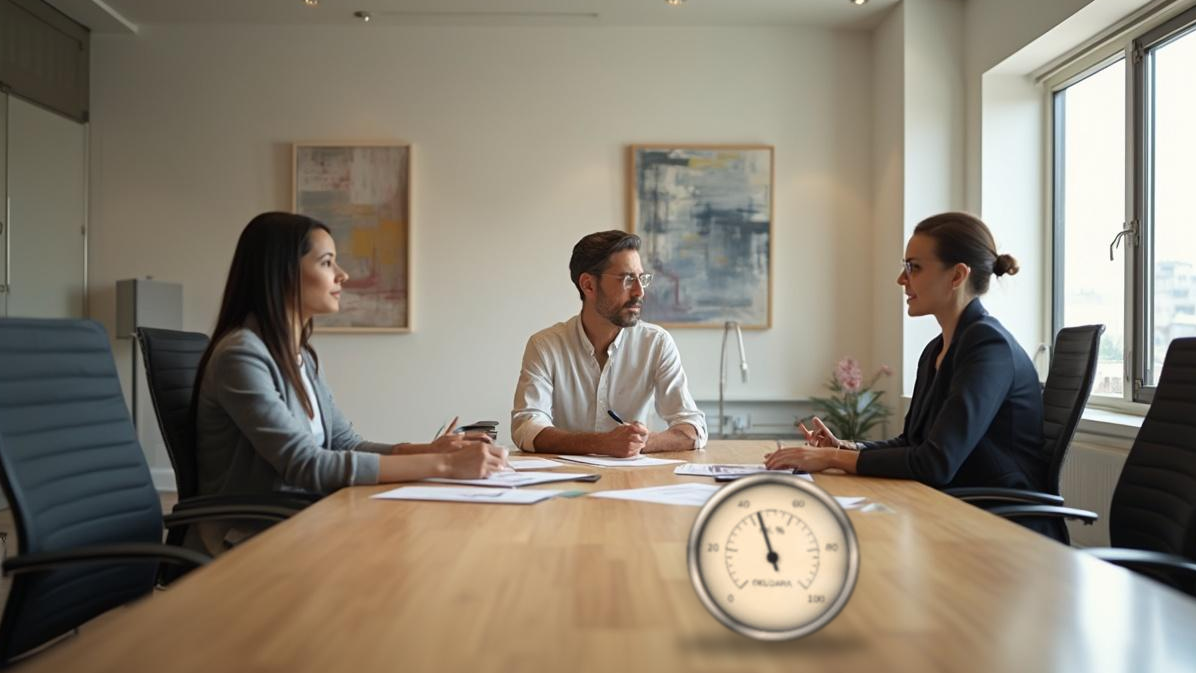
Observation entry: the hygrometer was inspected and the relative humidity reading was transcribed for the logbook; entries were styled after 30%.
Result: 44%
